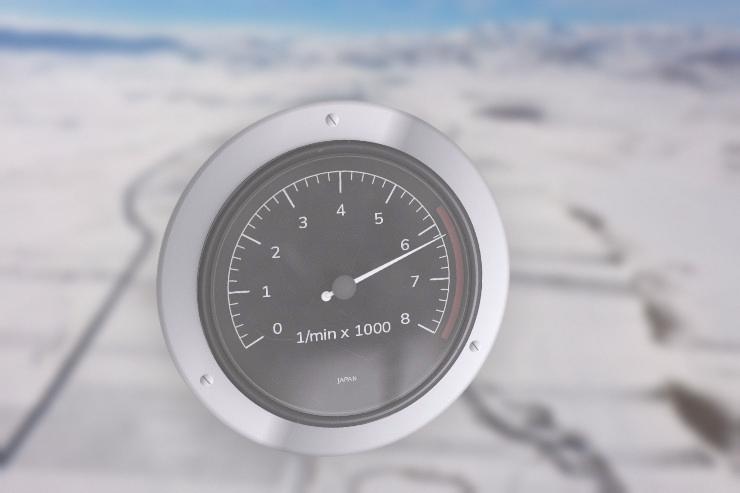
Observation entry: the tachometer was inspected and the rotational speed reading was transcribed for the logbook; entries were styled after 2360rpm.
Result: 6200rpm
